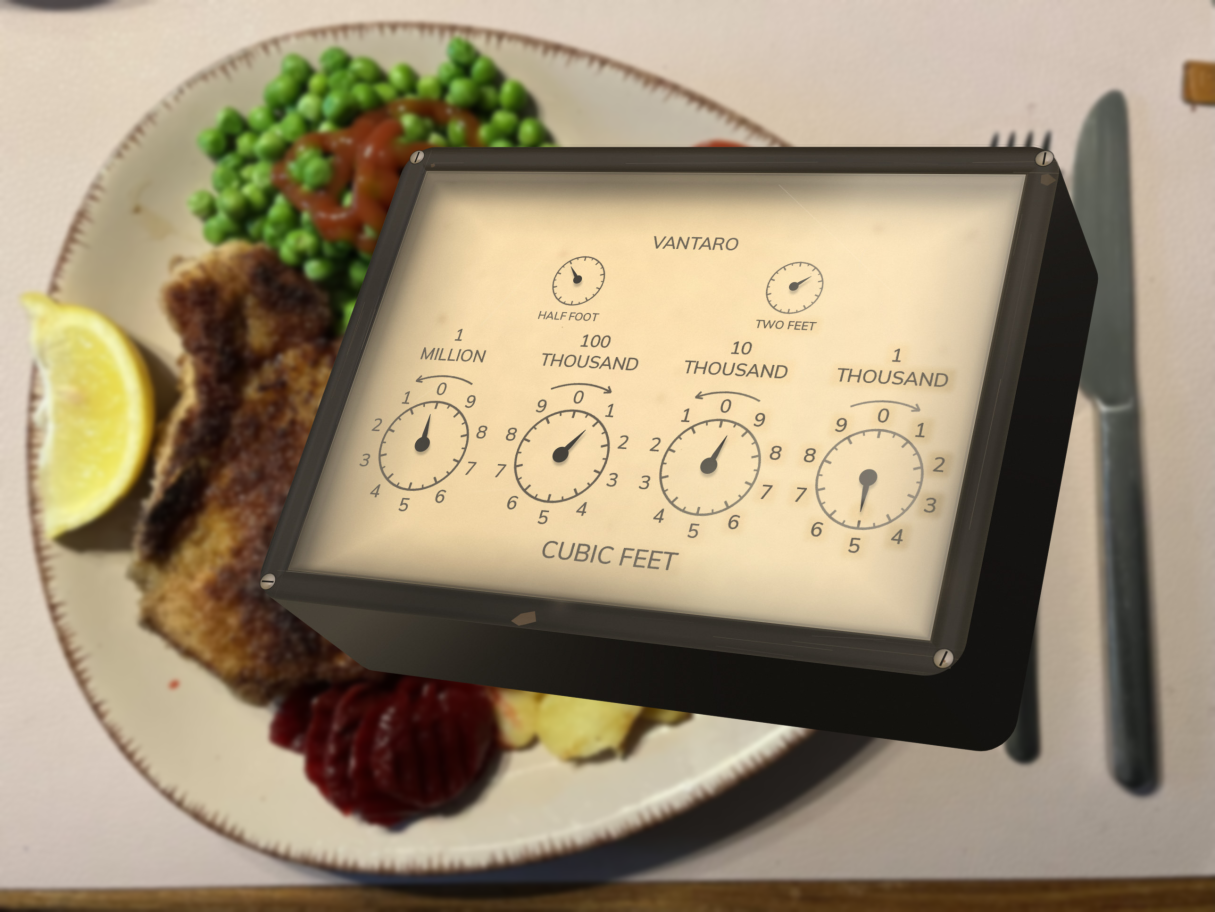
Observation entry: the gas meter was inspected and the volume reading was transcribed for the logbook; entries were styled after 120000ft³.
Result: 9500ft³
